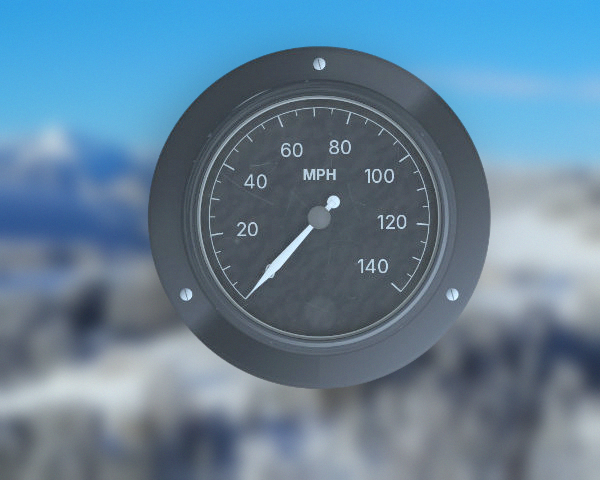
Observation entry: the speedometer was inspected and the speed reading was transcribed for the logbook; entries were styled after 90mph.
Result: 0mph
